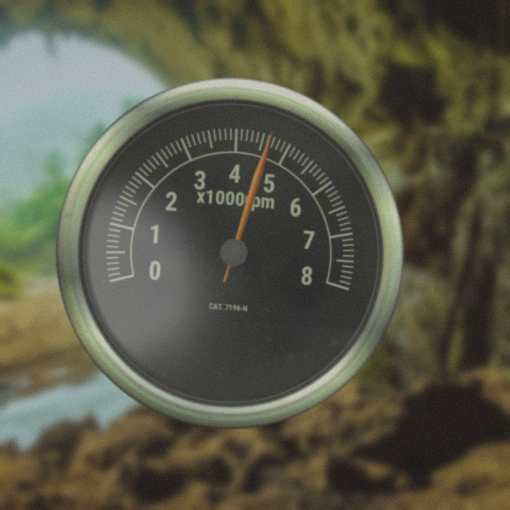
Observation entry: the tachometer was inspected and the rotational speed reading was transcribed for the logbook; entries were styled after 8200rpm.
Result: 4600rpm
